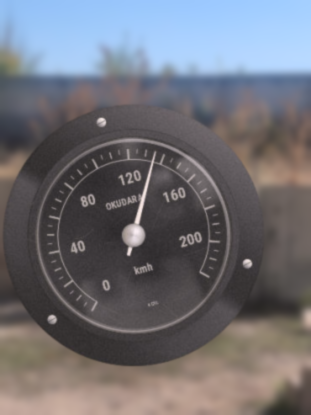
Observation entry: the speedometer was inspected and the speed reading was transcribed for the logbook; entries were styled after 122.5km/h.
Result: 135km/h
